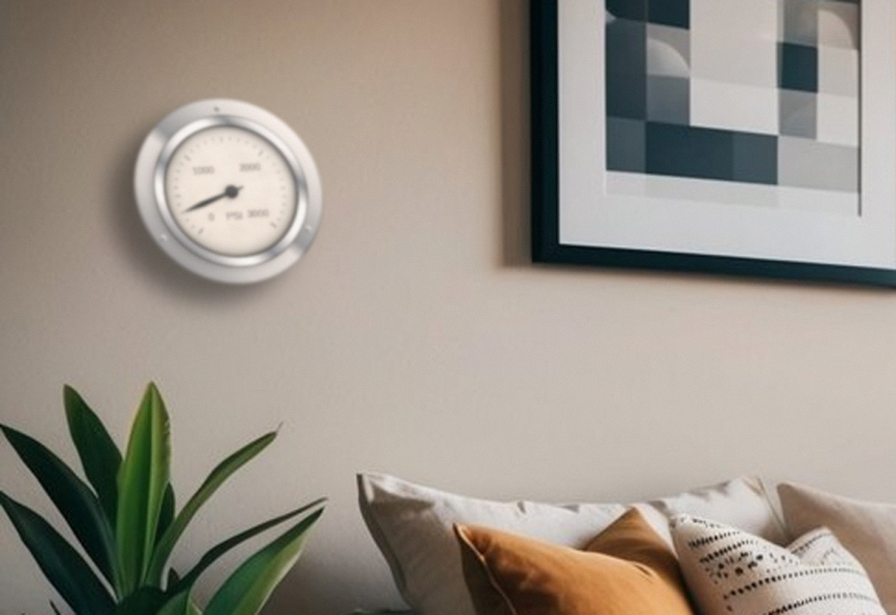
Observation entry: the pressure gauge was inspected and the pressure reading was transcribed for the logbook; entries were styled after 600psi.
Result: 300psi
